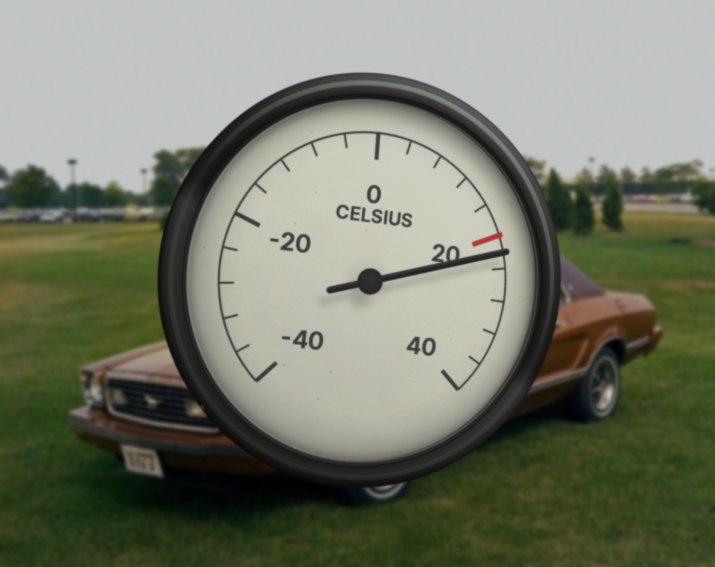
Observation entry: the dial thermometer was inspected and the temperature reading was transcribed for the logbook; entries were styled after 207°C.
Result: 22°C
